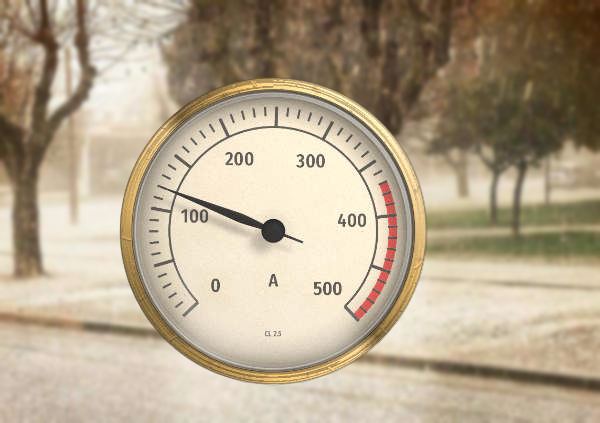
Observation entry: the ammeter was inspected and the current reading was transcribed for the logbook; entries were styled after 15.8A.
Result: 120A
